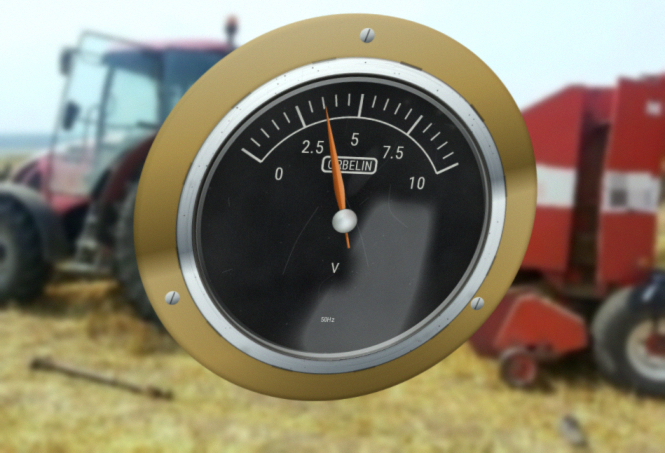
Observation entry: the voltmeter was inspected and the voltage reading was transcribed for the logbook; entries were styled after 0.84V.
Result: 3.5V
